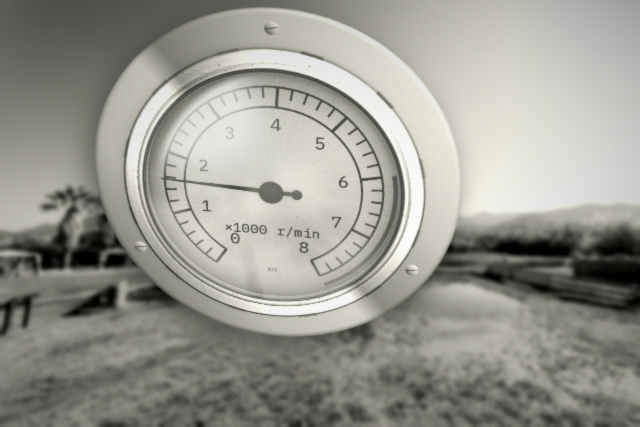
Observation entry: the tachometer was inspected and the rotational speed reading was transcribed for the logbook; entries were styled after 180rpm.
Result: 1600rpm
